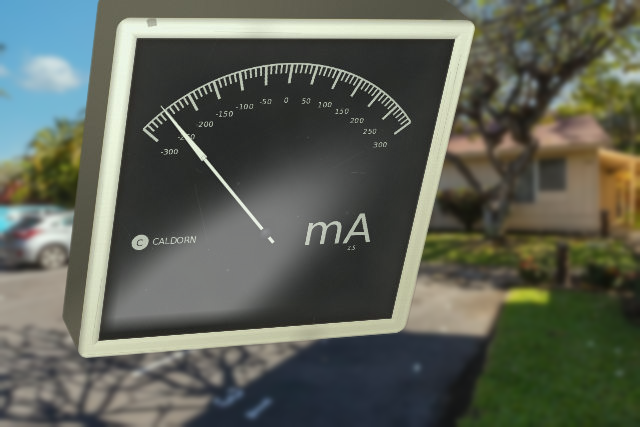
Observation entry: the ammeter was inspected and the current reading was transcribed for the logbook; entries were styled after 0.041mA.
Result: -250mA
